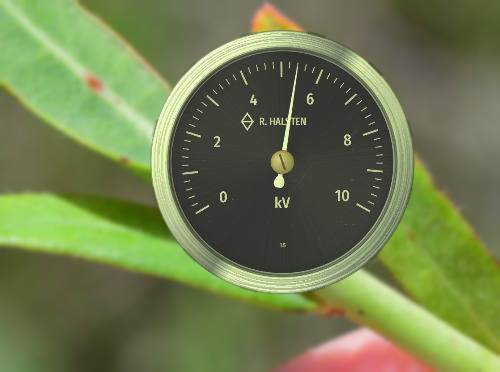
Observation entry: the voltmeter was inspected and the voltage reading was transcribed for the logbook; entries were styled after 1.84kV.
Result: 5.4kV
